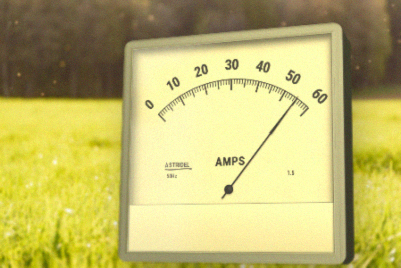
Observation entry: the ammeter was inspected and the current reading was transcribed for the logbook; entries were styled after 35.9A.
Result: 55A
